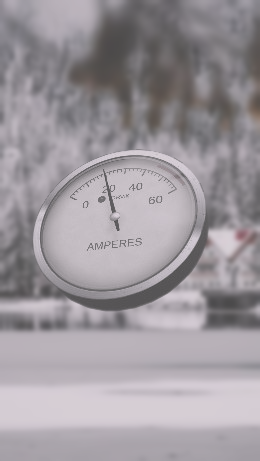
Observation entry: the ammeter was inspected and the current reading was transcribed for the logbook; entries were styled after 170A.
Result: 20A
